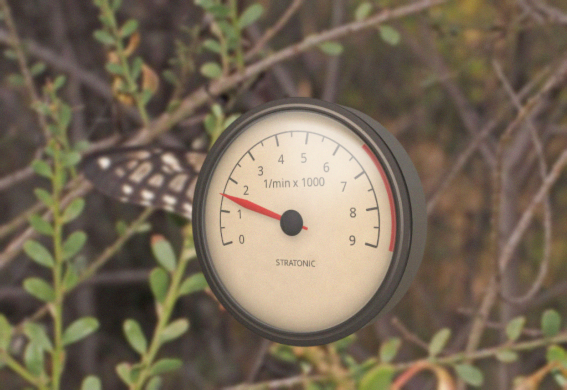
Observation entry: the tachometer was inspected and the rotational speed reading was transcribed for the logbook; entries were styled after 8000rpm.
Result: 1500rpm
